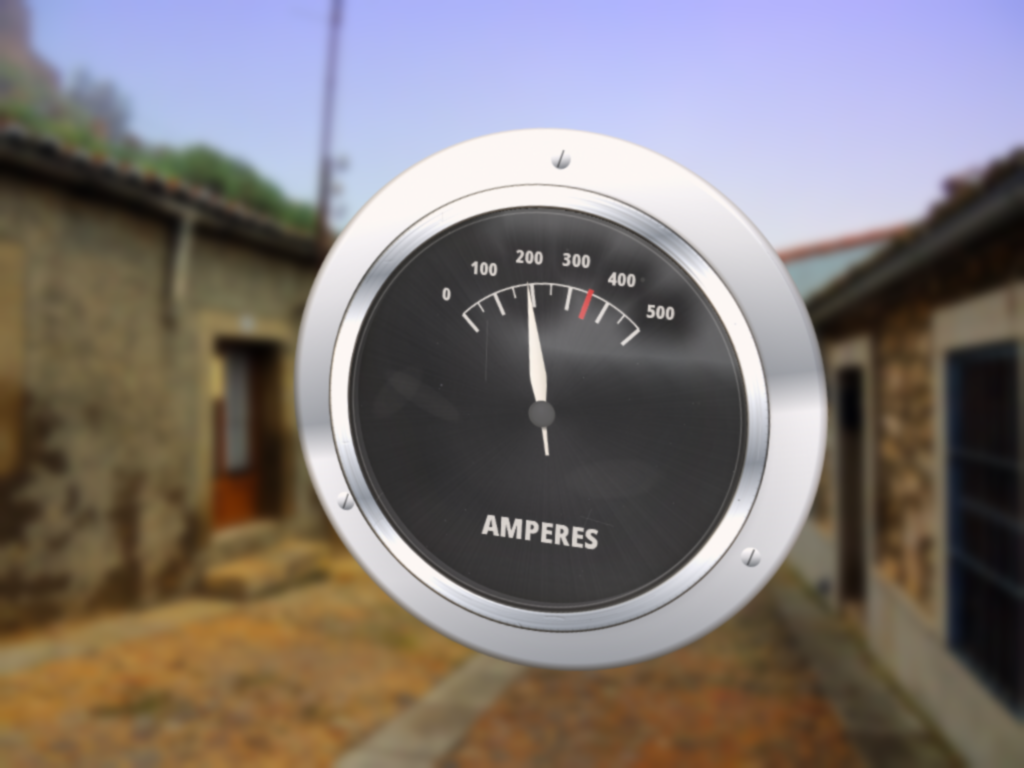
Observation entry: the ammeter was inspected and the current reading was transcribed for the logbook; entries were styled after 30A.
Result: 200A
